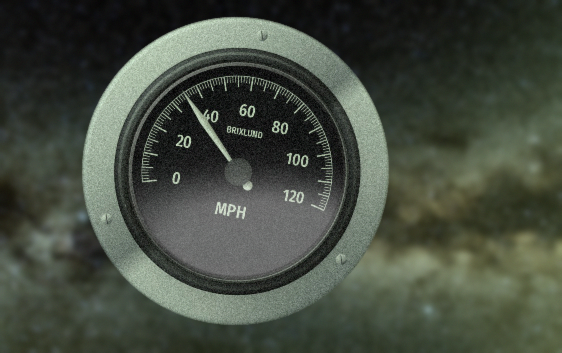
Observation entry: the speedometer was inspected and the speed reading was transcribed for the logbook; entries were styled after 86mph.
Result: 35mph
